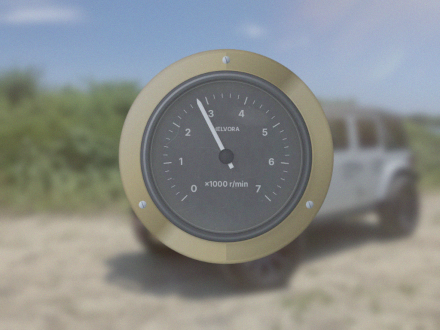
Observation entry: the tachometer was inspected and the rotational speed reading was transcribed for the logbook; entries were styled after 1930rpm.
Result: 2800rpm
